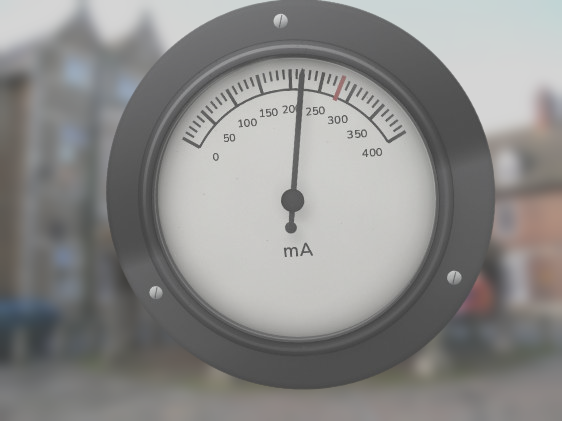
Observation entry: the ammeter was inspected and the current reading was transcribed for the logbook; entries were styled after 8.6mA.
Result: 220mA
